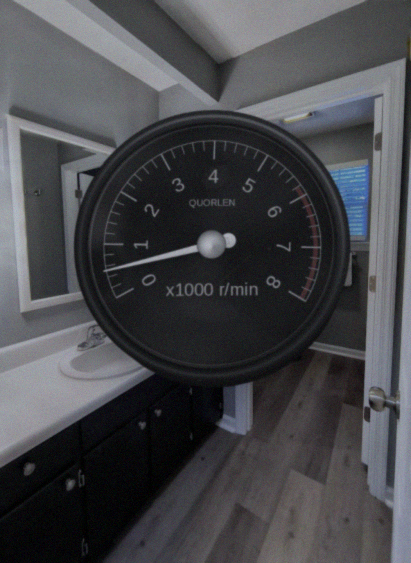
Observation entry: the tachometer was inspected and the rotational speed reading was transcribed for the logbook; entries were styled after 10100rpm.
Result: 500rpm
